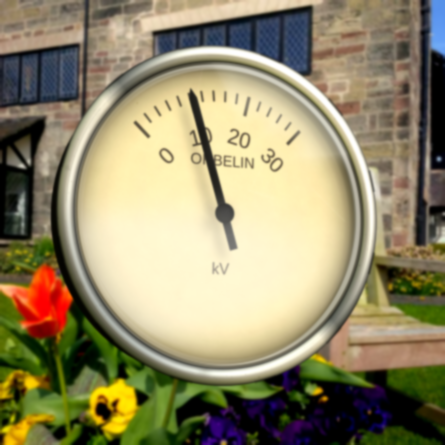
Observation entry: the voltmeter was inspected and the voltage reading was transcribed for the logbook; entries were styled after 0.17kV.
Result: 10kV
